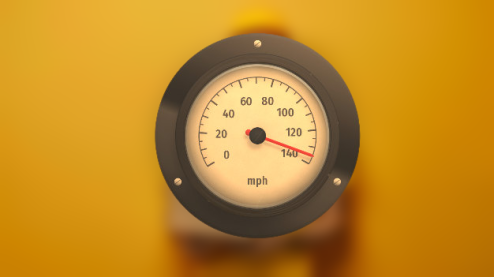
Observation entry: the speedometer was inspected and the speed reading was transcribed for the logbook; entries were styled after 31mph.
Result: 135mph
